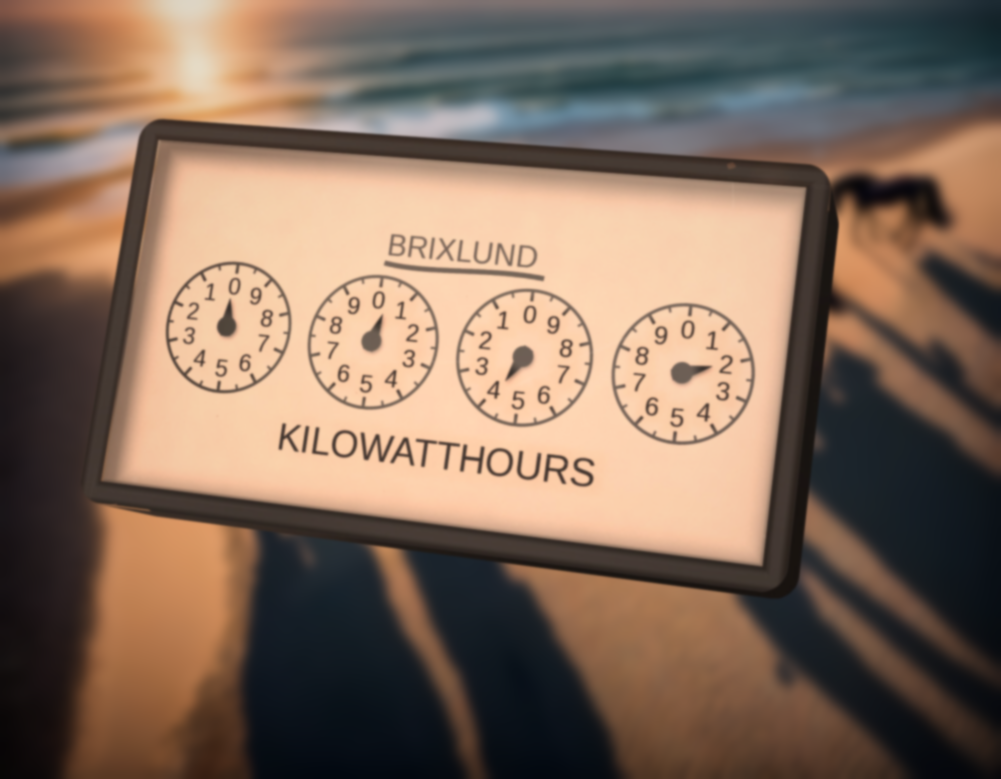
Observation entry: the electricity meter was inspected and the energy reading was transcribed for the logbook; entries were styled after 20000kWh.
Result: 42kWh
